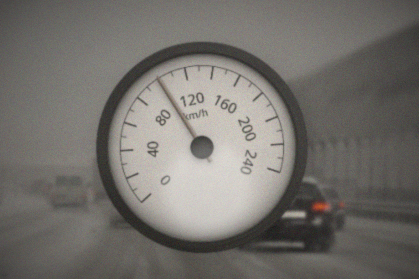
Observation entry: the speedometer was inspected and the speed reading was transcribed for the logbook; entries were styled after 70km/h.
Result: 100km/h
